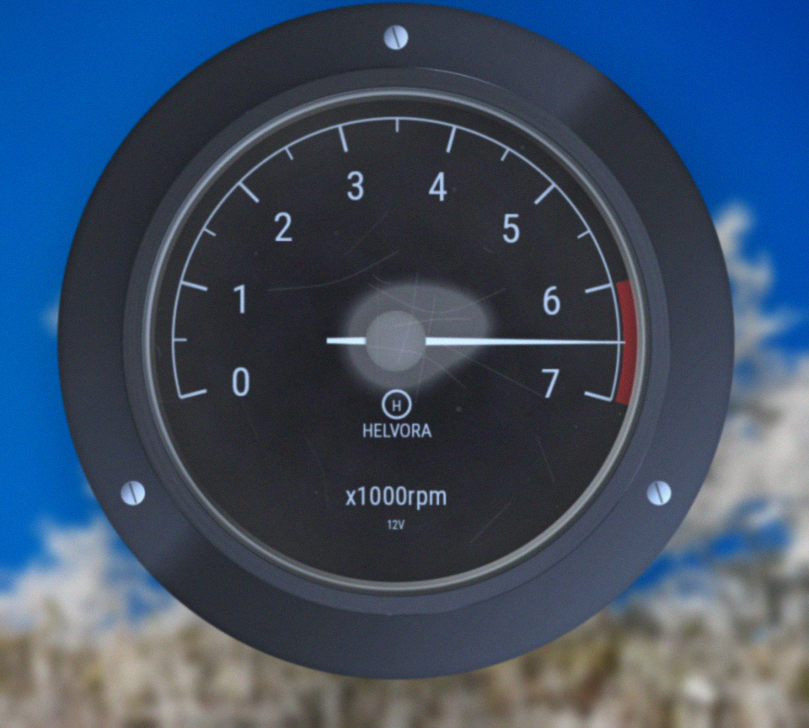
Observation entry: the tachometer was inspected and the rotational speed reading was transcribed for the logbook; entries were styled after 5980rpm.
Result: 6500rpm
